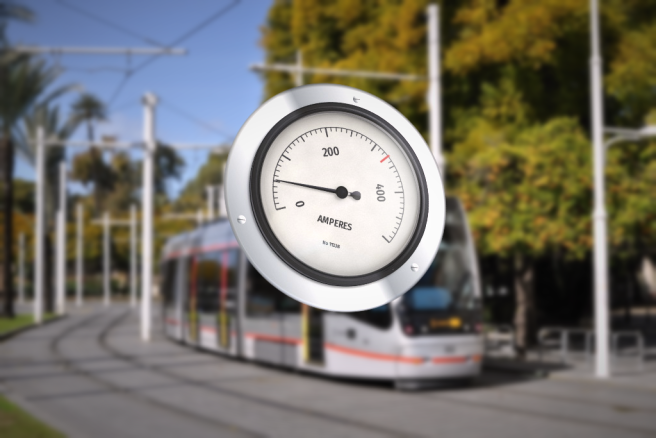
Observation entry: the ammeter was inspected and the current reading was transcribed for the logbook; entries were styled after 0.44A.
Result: 50A
